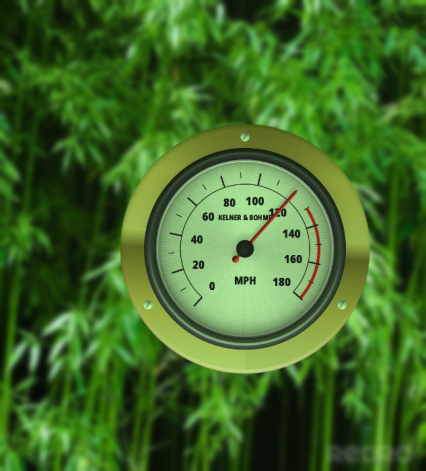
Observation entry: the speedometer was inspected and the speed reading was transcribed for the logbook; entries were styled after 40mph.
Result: 120mph
